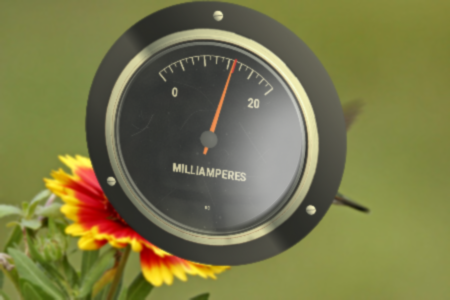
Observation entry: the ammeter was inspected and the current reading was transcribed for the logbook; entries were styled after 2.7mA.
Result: 13mA
